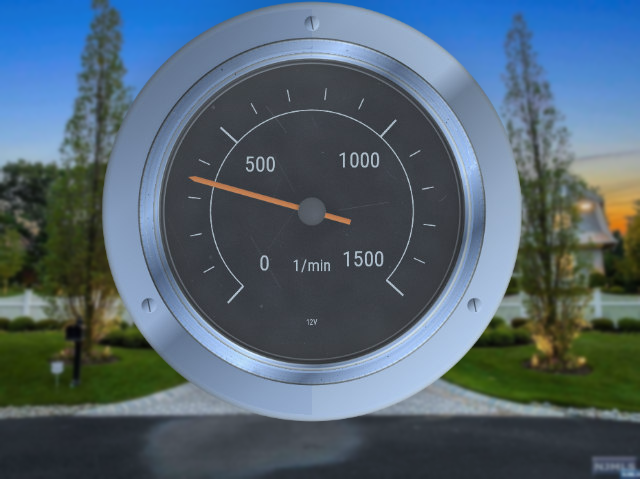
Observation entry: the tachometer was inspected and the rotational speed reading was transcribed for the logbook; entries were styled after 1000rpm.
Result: 350rpm
